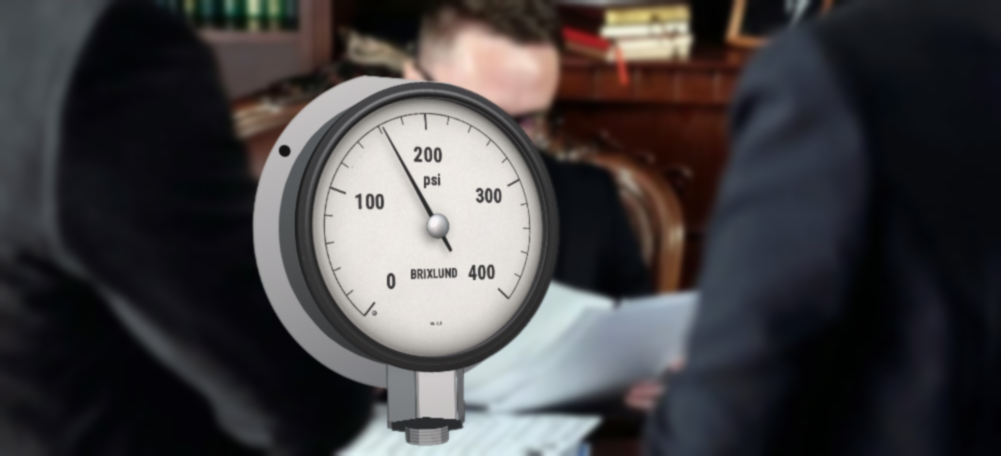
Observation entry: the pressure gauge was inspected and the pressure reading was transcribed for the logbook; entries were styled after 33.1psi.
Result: 160psi
